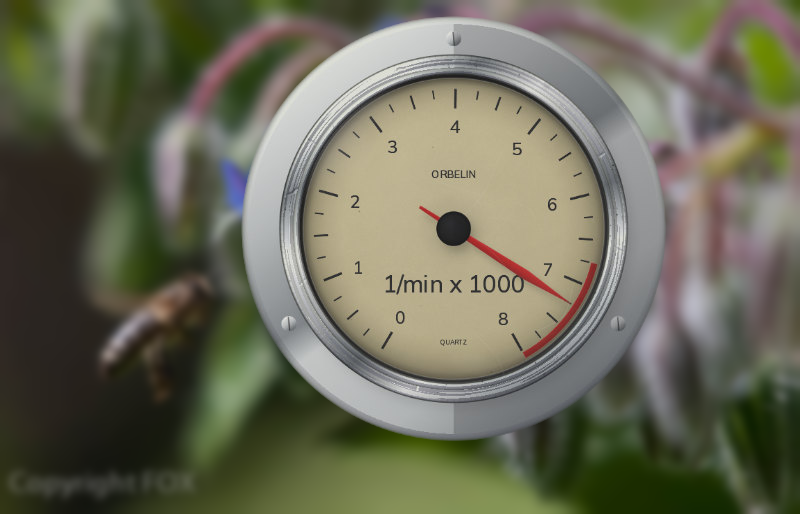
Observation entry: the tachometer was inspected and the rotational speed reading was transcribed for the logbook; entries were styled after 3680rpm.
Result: 7250rpm
